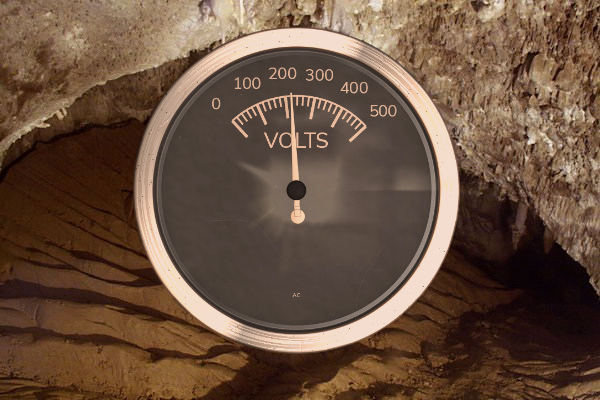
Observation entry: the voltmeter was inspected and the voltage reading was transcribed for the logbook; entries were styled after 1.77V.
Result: 220V
